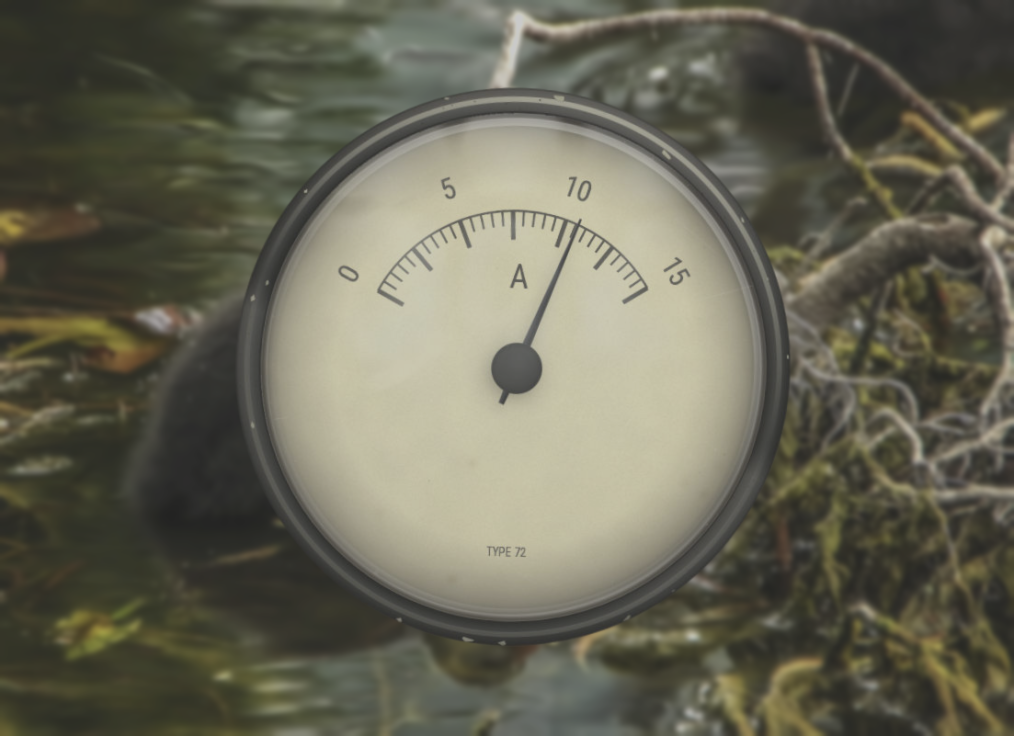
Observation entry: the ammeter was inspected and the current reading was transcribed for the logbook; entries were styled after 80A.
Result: 10.5A
